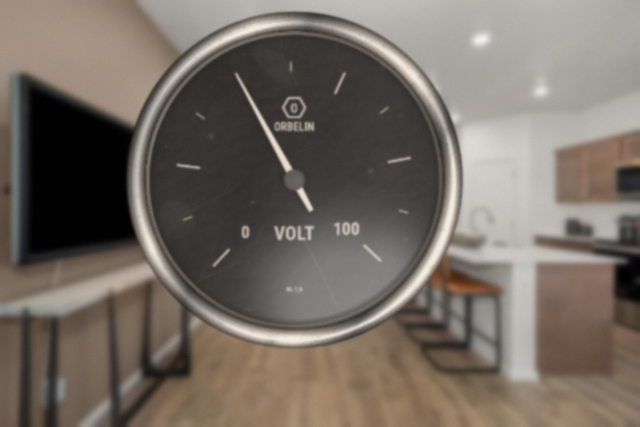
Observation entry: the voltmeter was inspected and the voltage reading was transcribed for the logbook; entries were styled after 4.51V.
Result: 40V
